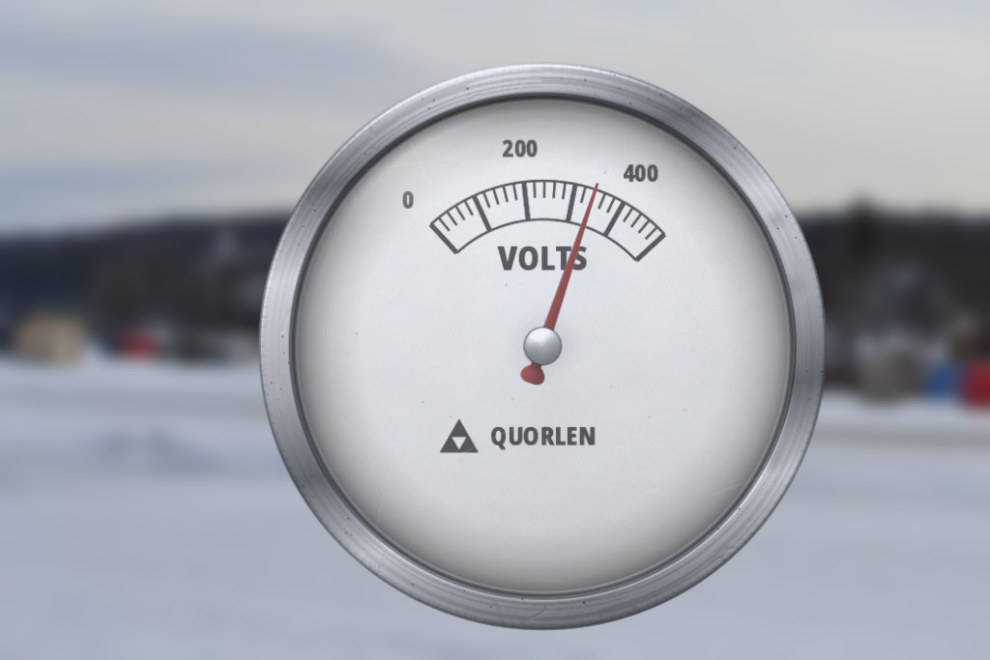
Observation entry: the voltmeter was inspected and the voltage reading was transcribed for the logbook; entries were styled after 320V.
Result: 340V
